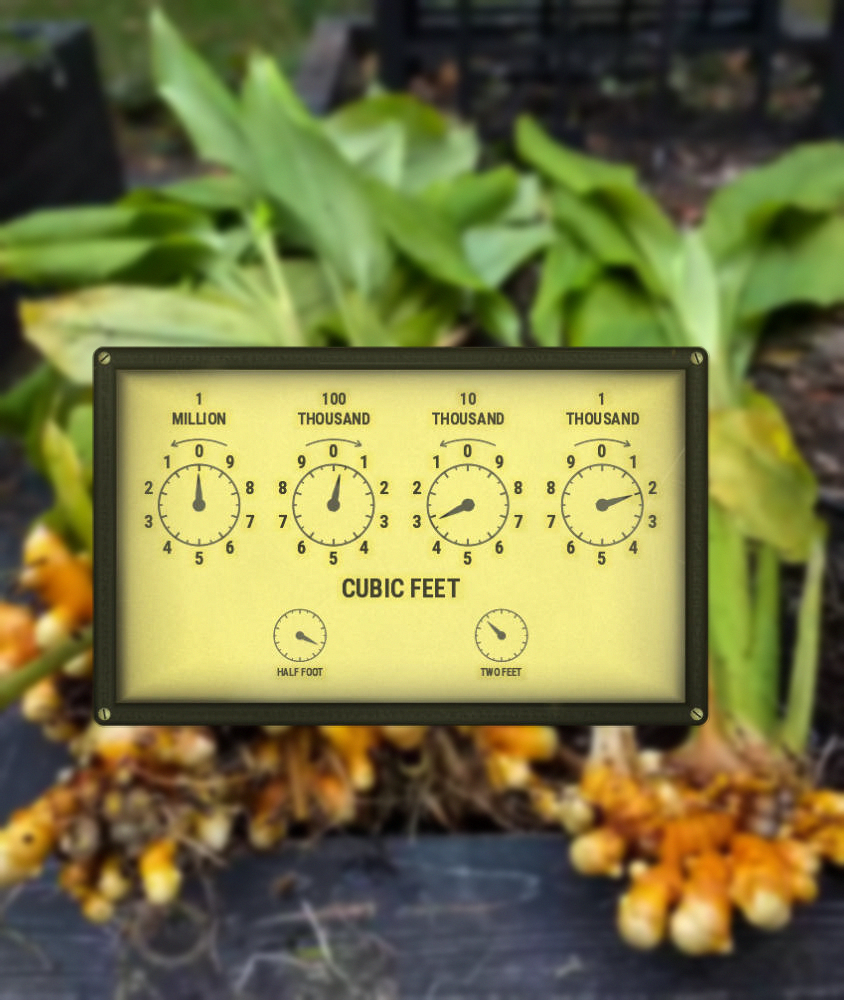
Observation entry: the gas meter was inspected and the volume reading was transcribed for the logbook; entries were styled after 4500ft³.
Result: 3200ft³
